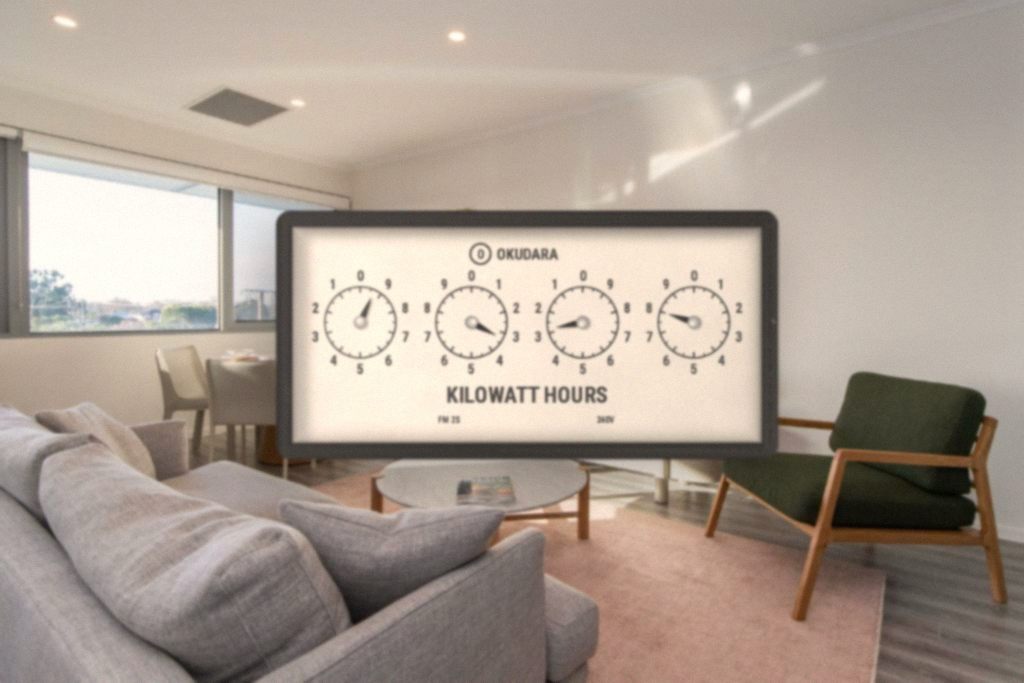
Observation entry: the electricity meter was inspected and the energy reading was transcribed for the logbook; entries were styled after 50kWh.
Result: 9328kWh
